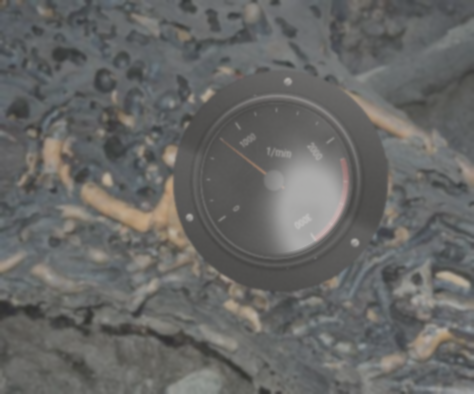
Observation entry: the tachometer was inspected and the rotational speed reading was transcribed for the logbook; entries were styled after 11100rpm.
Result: 800rpm
